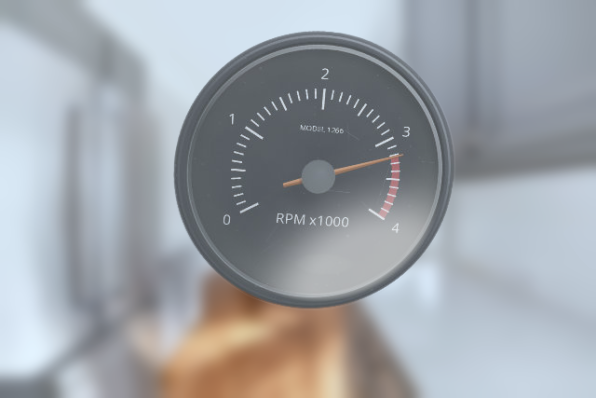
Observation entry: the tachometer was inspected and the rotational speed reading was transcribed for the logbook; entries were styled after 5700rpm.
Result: 3200rpm
